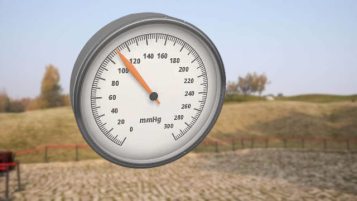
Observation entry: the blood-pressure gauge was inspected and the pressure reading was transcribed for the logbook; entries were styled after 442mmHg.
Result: 110mmHg
